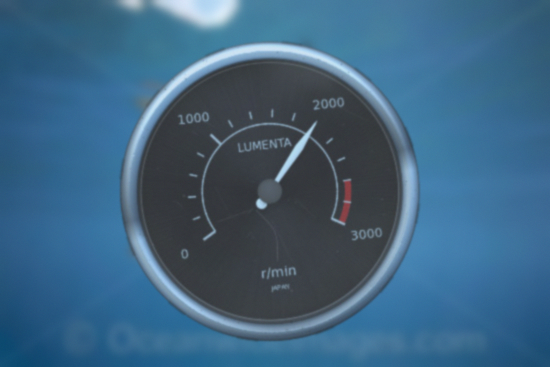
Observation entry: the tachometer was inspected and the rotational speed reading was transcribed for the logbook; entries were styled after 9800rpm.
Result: 2000rpm
